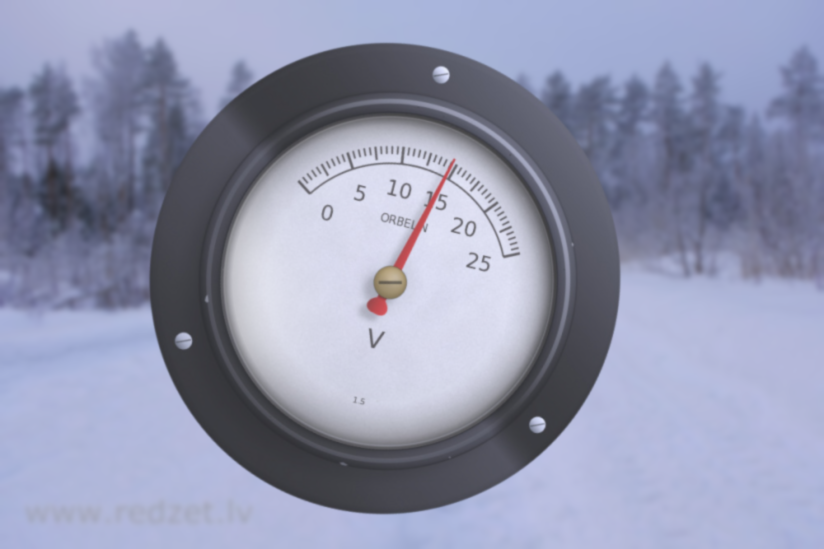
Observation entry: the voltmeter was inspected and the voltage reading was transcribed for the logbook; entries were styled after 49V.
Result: 14.5V
